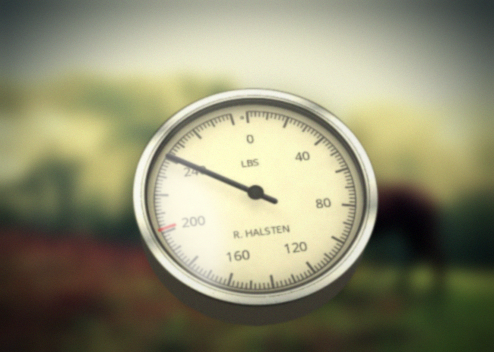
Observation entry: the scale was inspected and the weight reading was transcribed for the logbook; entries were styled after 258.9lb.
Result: 240lb
